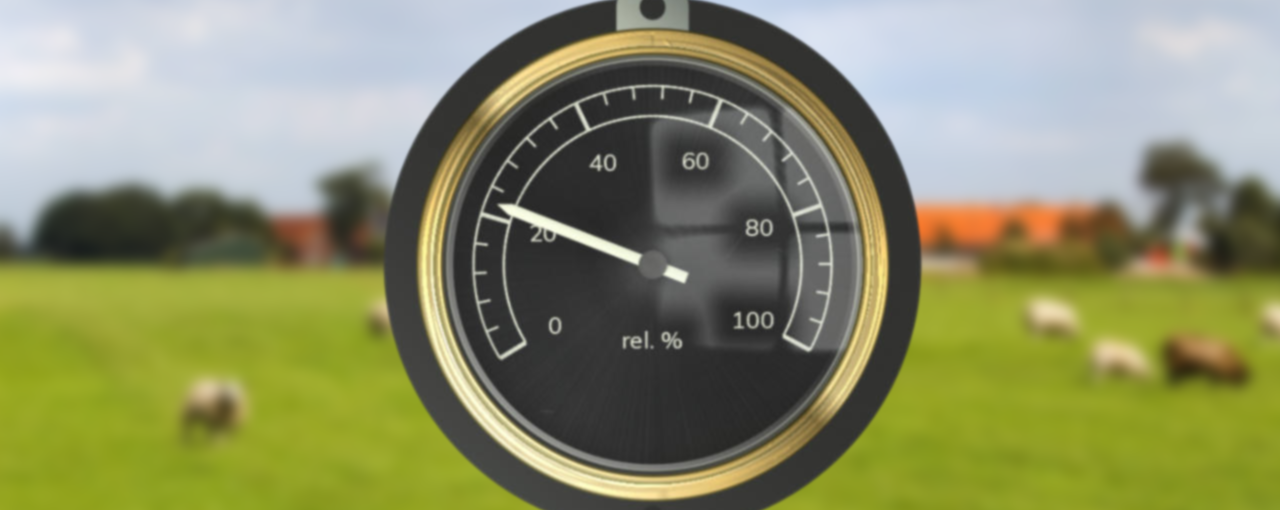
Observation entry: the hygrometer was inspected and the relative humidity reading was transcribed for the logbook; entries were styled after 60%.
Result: 22%
